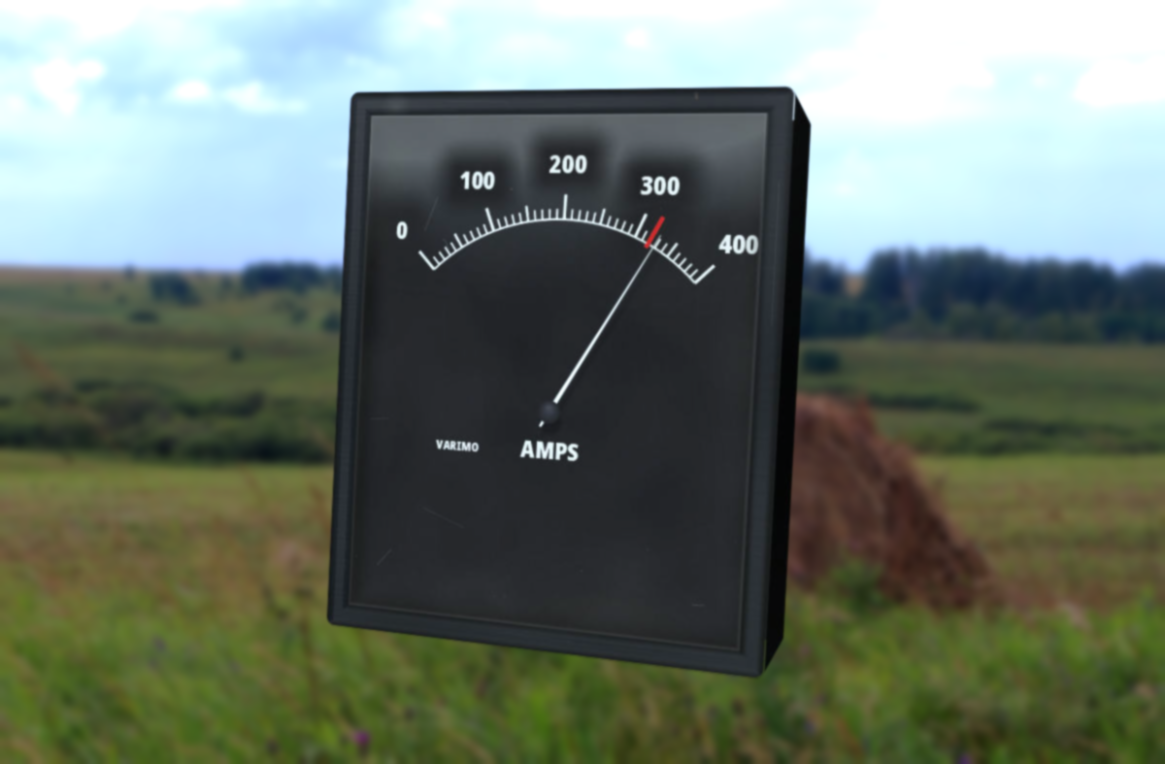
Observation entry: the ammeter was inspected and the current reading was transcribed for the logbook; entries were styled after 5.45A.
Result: 330A
